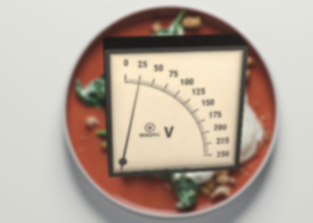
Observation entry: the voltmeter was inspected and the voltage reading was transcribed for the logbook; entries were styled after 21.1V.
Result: 25V
